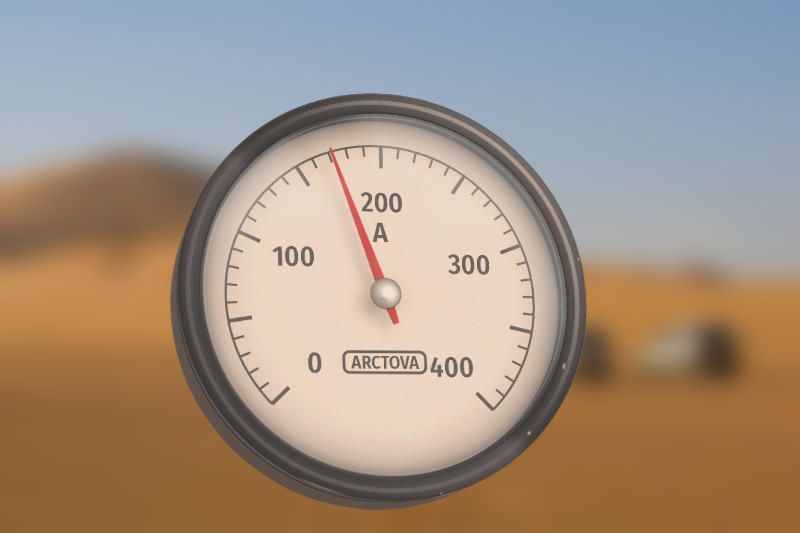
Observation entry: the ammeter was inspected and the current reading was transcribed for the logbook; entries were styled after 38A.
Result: 170A
